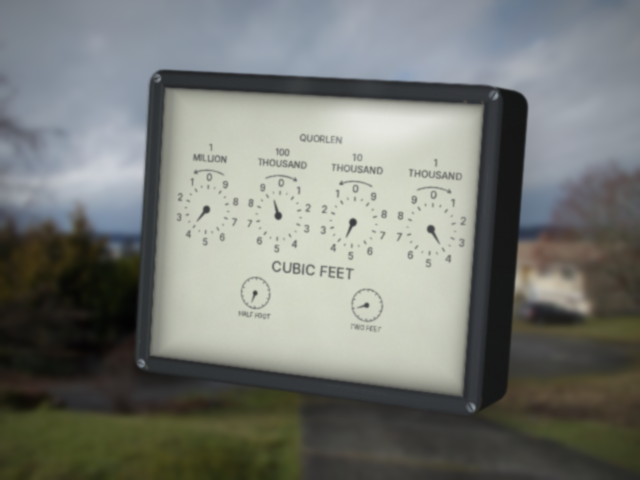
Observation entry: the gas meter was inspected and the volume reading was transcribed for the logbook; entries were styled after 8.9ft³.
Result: 394400ft³
